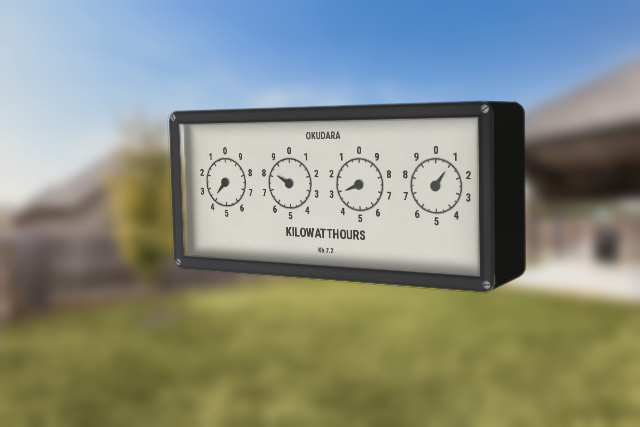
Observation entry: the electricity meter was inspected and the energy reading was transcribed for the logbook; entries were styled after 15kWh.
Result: 3831kWh
